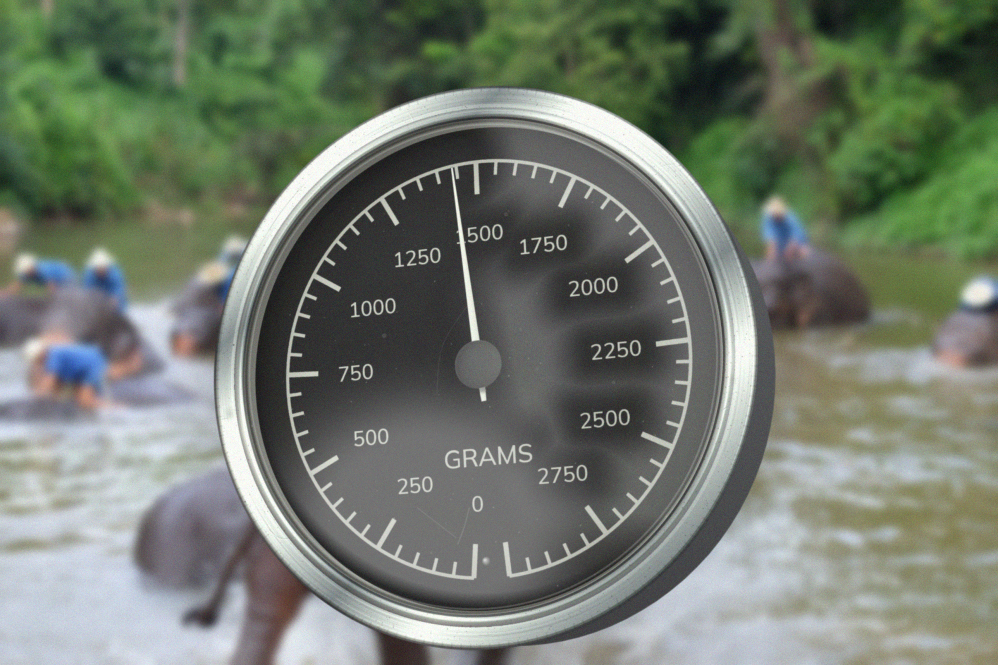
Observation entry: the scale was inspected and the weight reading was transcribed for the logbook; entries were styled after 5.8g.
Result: 1450g
